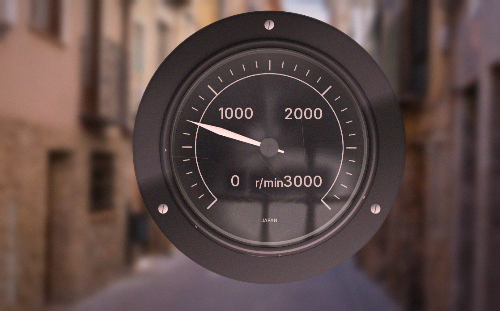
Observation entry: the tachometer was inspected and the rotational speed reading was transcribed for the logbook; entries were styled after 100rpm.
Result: 700rpm
